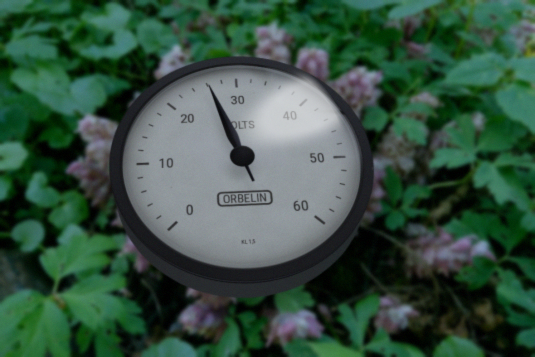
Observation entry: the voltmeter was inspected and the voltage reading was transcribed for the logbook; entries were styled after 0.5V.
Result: 26V
